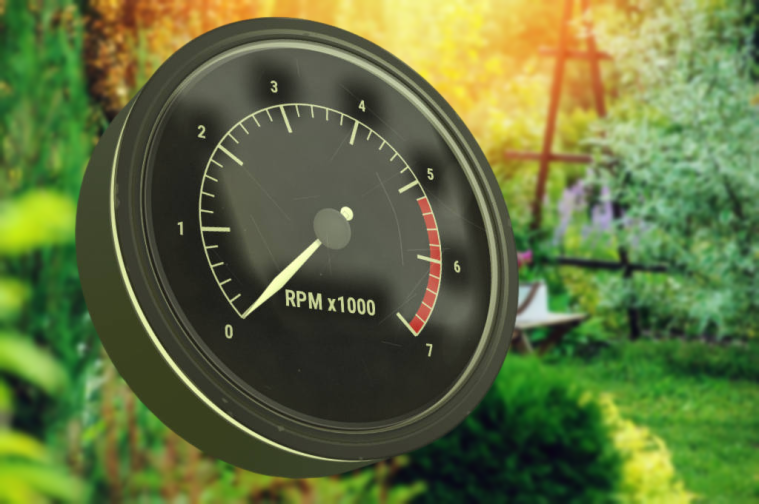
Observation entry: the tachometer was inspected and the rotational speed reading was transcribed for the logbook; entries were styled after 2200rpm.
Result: 0rpm
